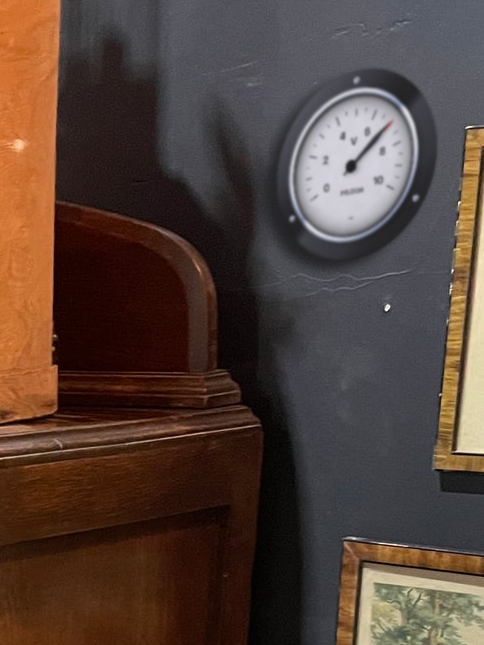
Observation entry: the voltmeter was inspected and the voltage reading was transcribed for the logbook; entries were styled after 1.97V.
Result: 7V
